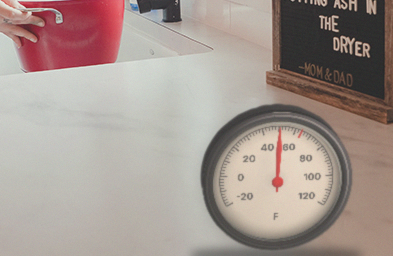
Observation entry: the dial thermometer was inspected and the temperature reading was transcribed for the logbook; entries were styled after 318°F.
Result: 50°F
